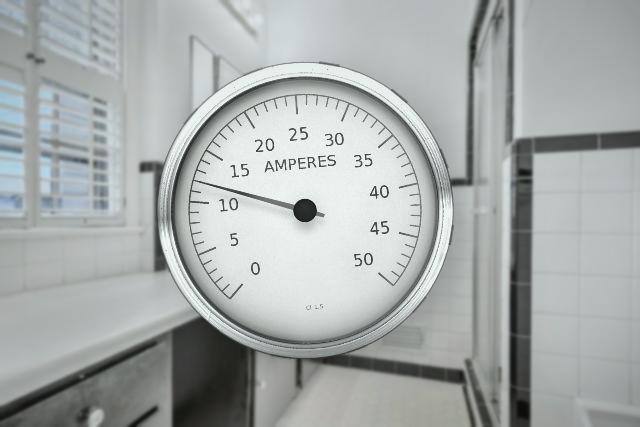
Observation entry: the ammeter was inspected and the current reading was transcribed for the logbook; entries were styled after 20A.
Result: 12A
